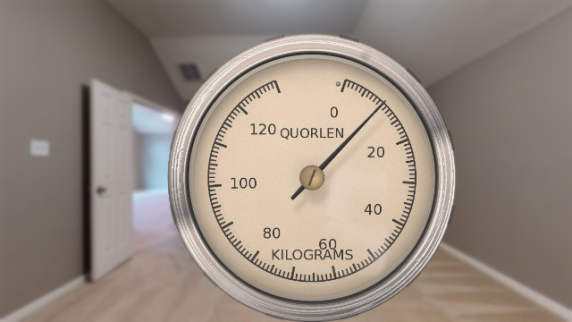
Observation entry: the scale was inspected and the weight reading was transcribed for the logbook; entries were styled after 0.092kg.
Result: 10kg
